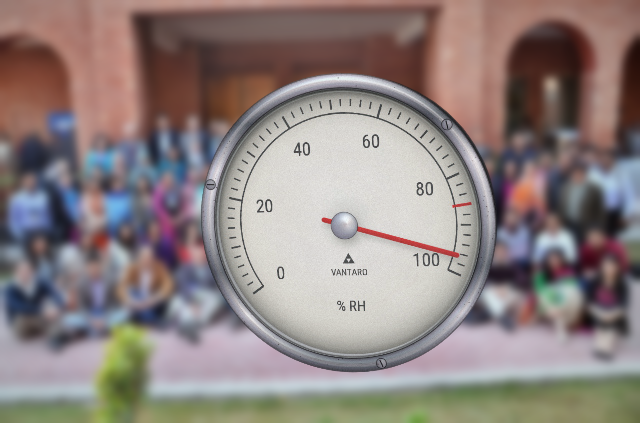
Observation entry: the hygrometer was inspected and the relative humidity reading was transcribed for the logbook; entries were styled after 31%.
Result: 96%
